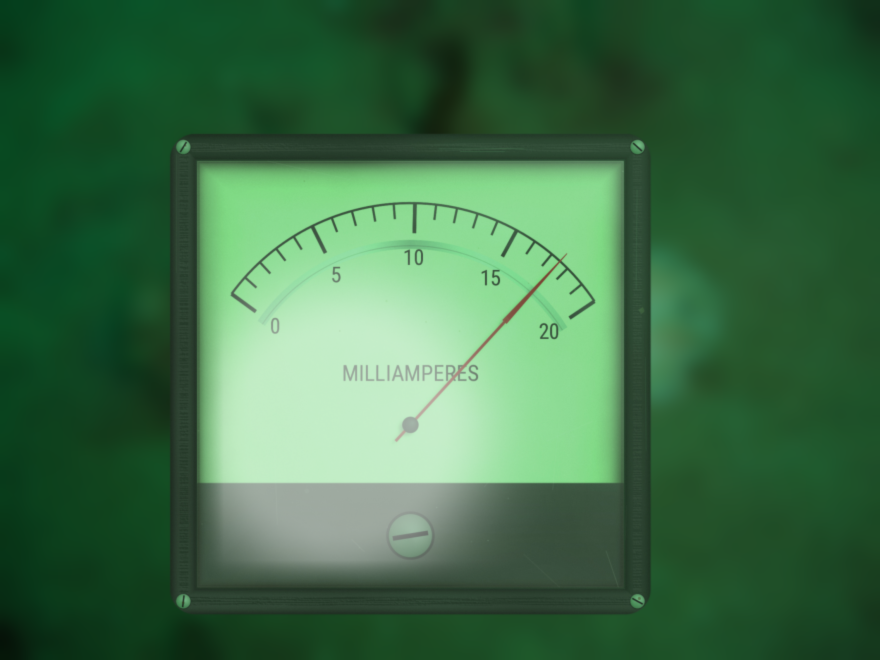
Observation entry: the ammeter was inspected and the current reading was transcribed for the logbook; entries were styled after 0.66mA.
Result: 17.5mA
